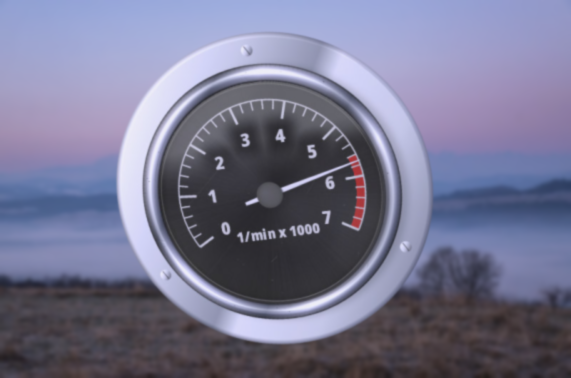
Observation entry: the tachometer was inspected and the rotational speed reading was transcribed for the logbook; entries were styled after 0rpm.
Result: 5700rpm
